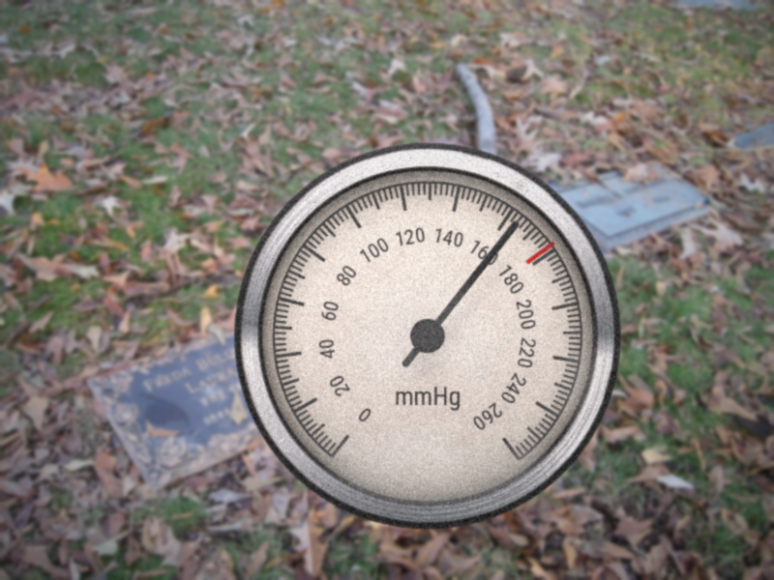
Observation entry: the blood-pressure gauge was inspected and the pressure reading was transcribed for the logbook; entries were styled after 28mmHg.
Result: 164mmHg
